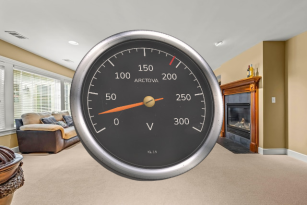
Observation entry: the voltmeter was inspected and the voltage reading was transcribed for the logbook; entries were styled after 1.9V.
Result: 20V
